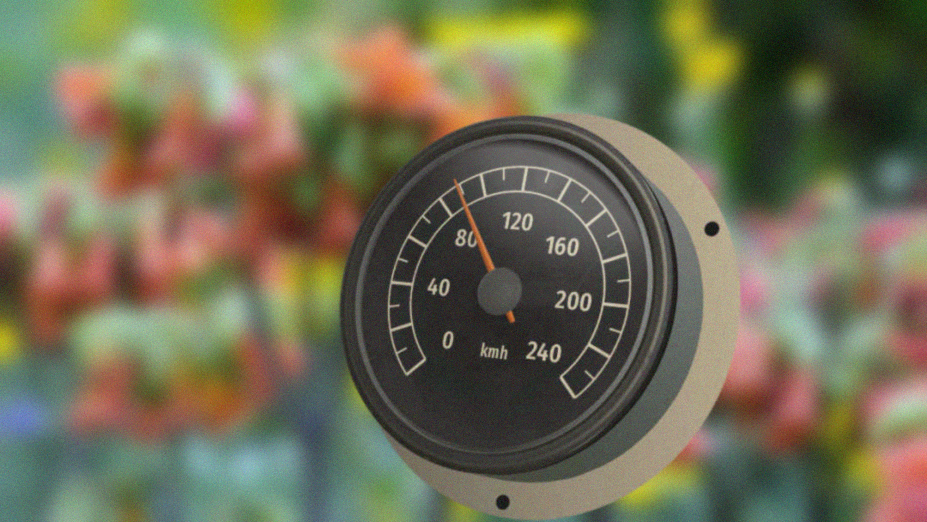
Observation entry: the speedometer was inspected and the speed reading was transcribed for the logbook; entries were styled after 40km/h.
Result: 90km/h
